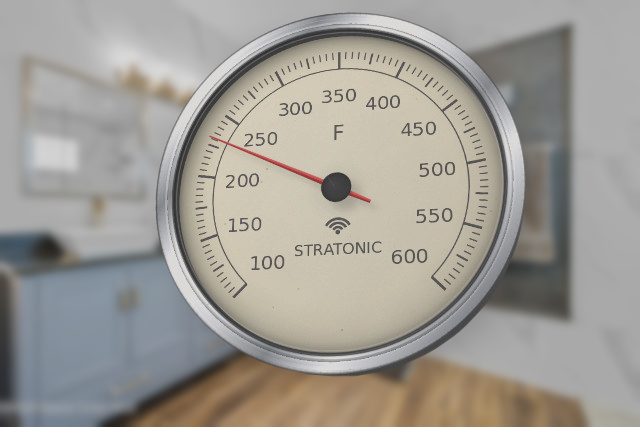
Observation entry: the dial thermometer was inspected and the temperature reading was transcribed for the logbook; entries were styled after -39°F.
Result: 230°F
